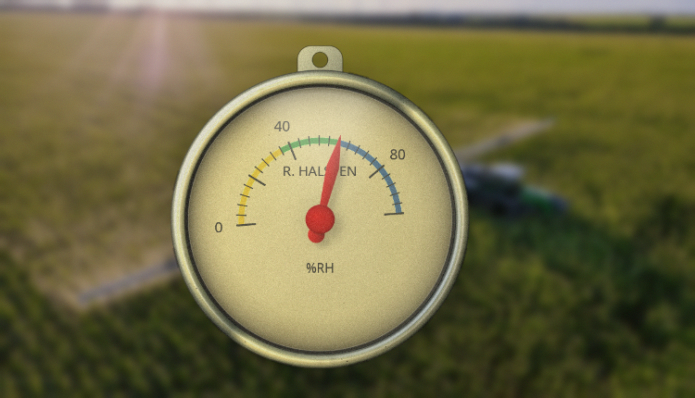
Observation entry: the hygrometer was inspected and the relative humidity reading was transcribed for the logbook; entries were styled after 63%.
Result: 60%
